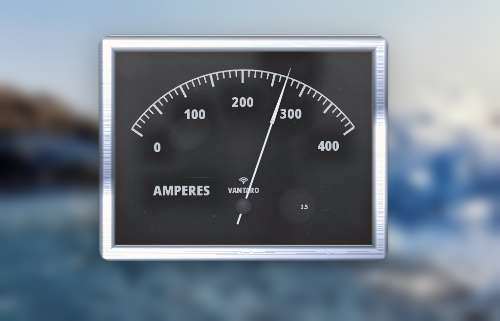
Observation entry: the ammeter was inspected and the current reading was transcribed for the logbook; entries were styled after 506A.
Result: 270A
